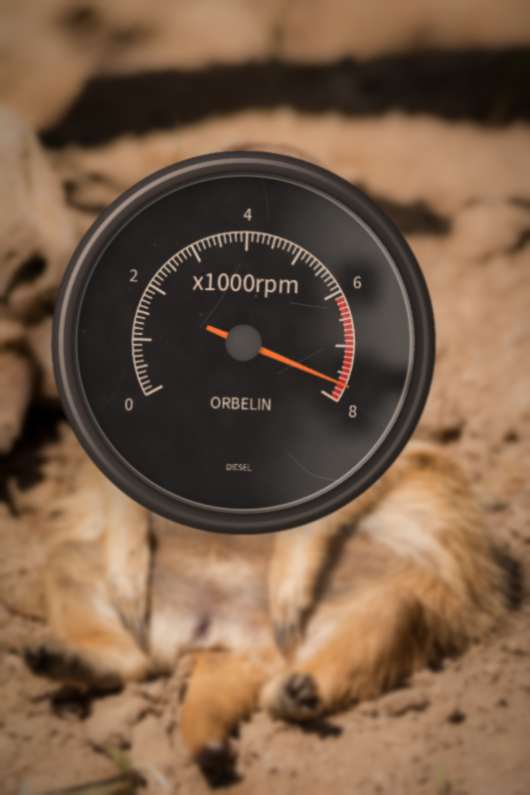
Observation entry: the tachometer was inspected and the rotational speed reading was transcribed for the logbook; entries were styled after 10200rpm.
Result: 7700rpm
